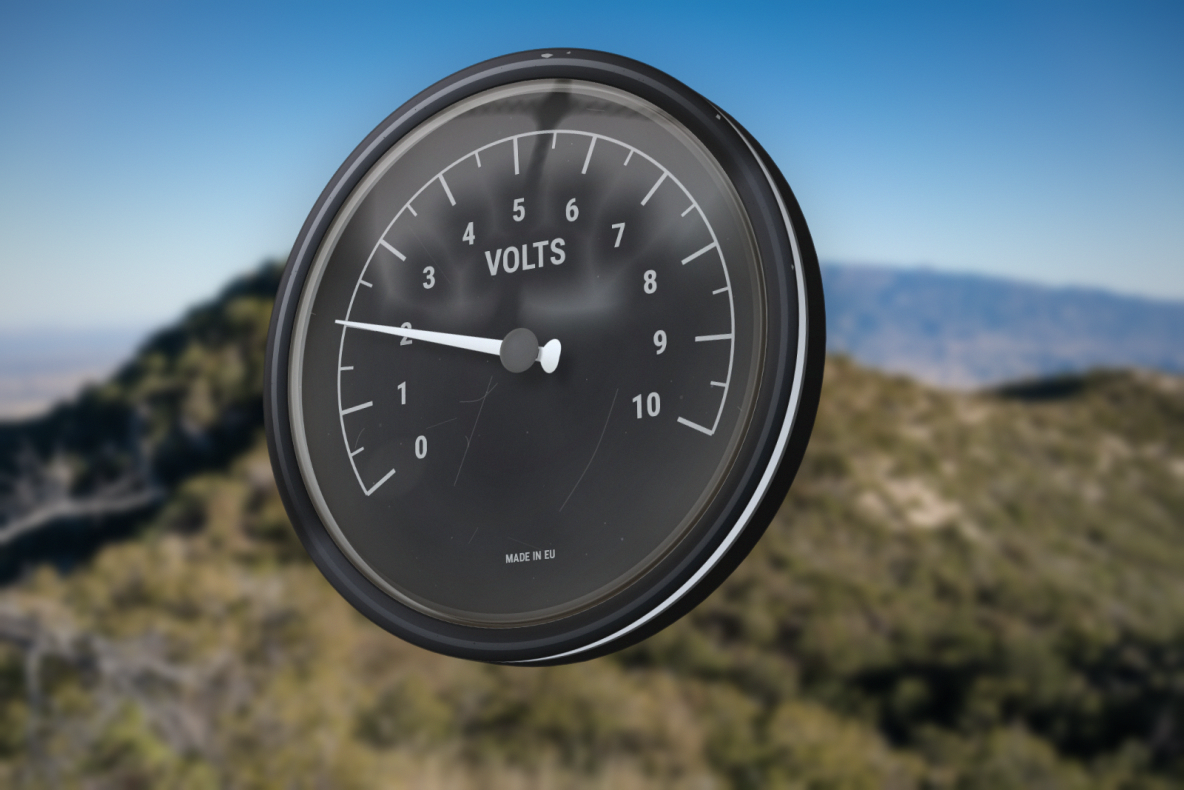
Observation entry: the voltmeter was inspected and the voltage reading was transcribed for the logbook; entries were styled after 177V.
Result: 2V
